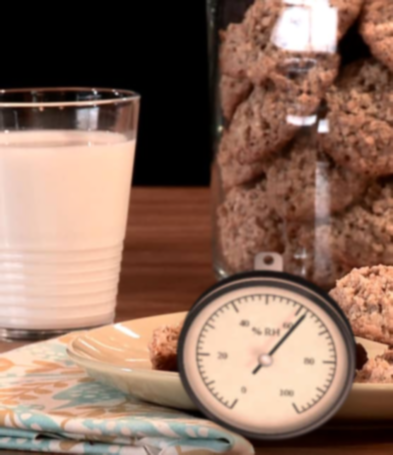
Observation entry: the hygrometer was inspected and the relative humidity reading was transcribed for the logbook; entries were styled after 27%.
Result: 62%
